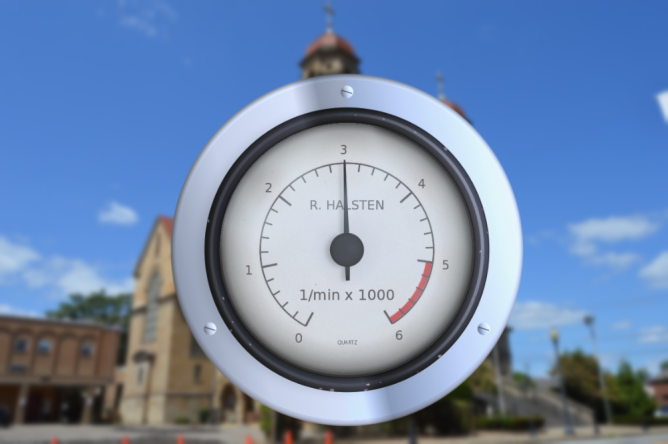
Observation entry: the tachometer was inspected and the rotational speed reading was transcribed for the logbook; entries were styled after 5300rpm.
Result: 3000rpm
